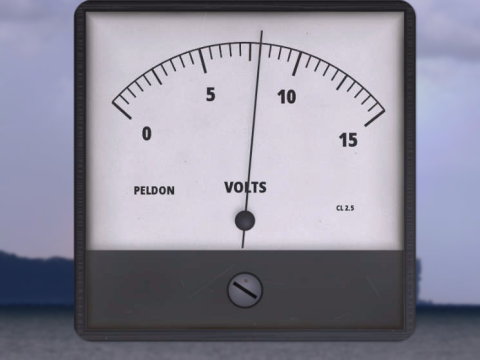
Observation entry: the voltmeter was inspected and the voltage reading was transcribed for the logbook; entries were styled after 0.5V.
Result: 8V
